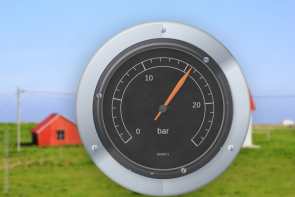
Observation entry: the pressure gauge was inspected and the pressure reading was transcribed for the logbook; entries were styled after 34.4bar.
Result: 15.5bar
